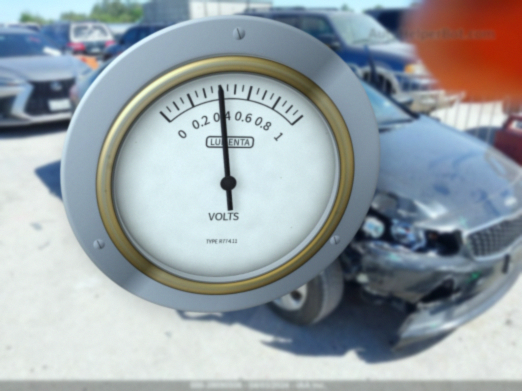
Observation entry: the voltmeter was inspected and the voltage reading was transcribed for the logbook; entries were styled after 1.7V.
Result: 0.4V
